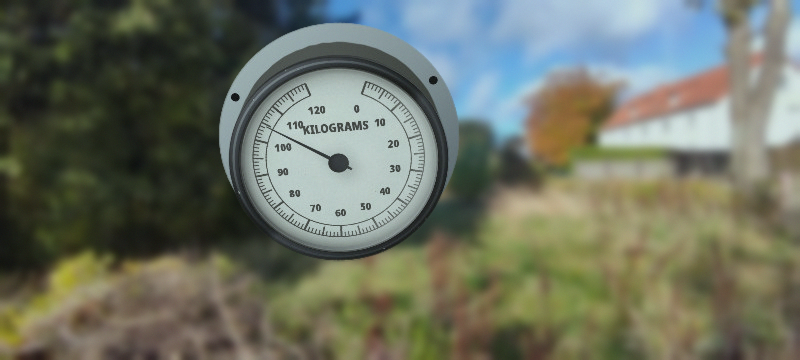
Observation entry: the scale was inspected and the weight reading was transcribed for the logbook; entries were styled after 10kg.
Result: 105kg
